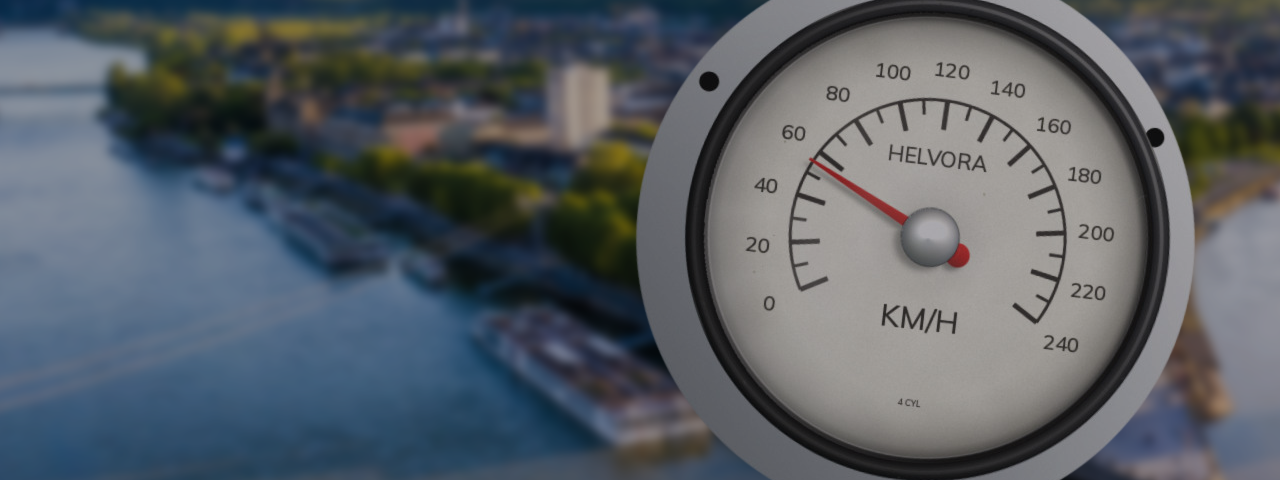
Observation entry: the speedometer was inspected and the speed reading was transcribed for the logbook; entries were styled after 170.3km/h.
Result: 55km/h
